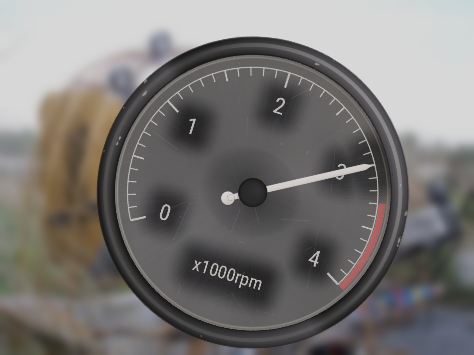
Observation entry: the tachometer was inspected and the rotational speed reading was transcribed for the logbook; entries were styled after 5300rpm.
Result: 3000rpm
